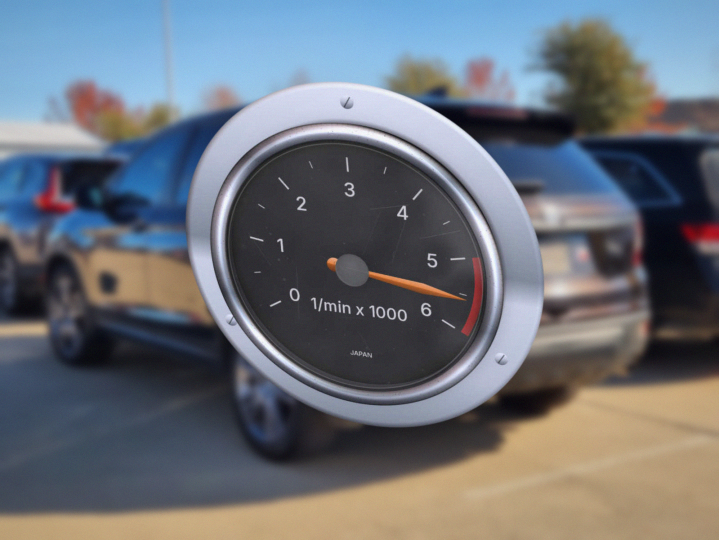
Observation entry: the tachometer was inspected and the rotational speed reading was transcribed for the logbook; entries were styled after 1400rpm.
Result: 5500rpm
